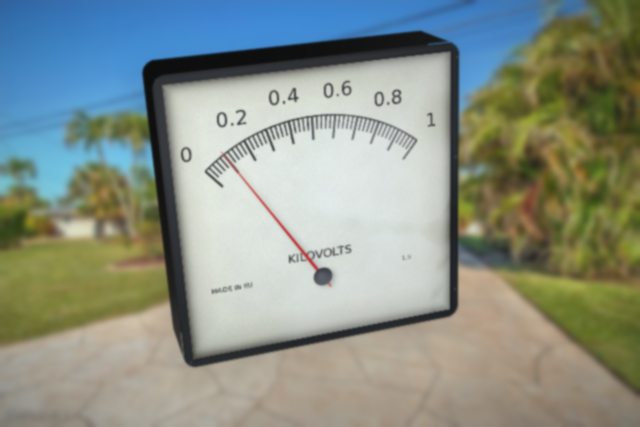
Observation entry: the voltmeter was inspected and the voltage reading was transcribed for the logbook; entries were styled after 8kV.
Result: 0.1kV
